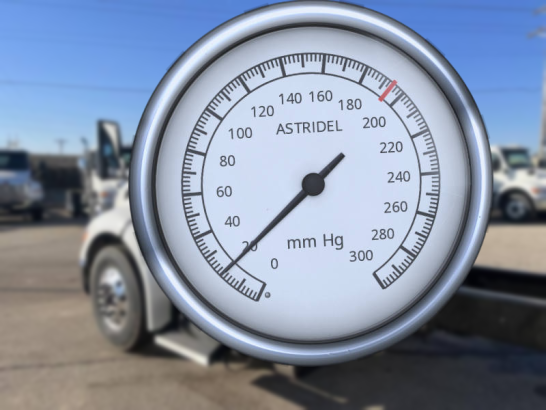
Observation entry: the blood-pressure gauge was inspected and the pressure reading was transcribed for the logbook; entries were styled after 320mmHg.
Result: 20mmHg
